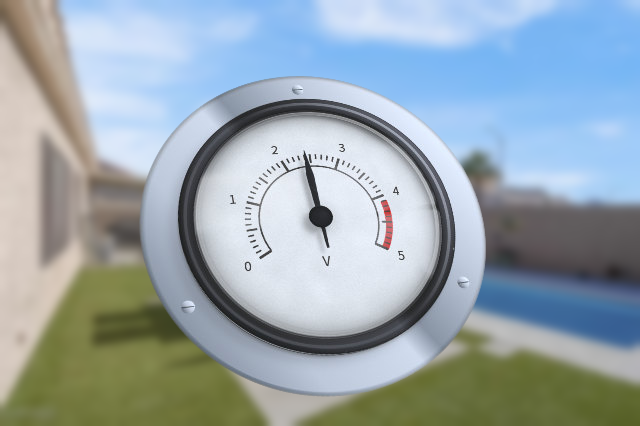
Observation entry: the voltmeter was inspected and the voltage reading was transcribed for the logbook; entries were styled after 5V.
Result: 2.4V
